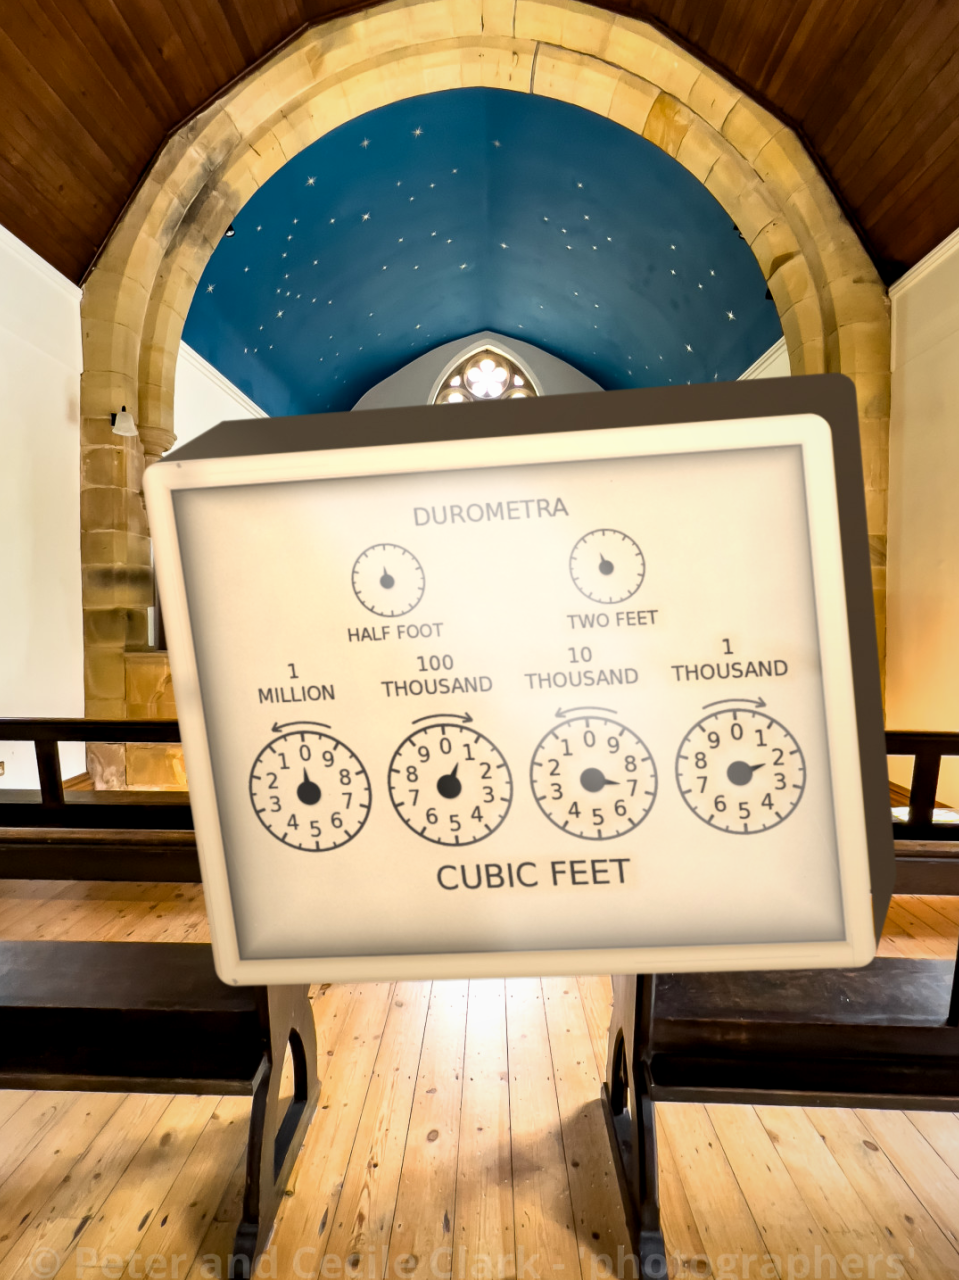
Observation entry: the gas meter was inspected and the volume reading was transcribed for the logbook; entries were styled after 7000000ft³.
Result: 7200ft³
